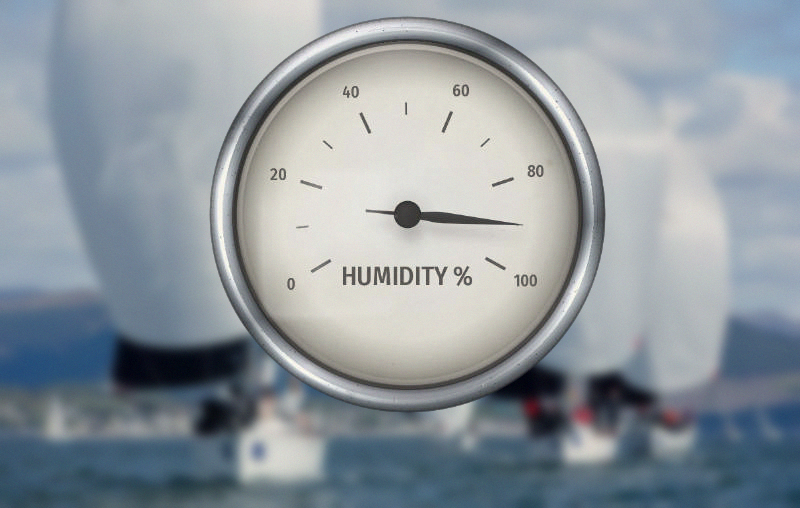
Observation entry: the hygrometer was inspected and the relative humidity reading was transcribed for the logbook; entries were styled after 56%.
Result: 90%
